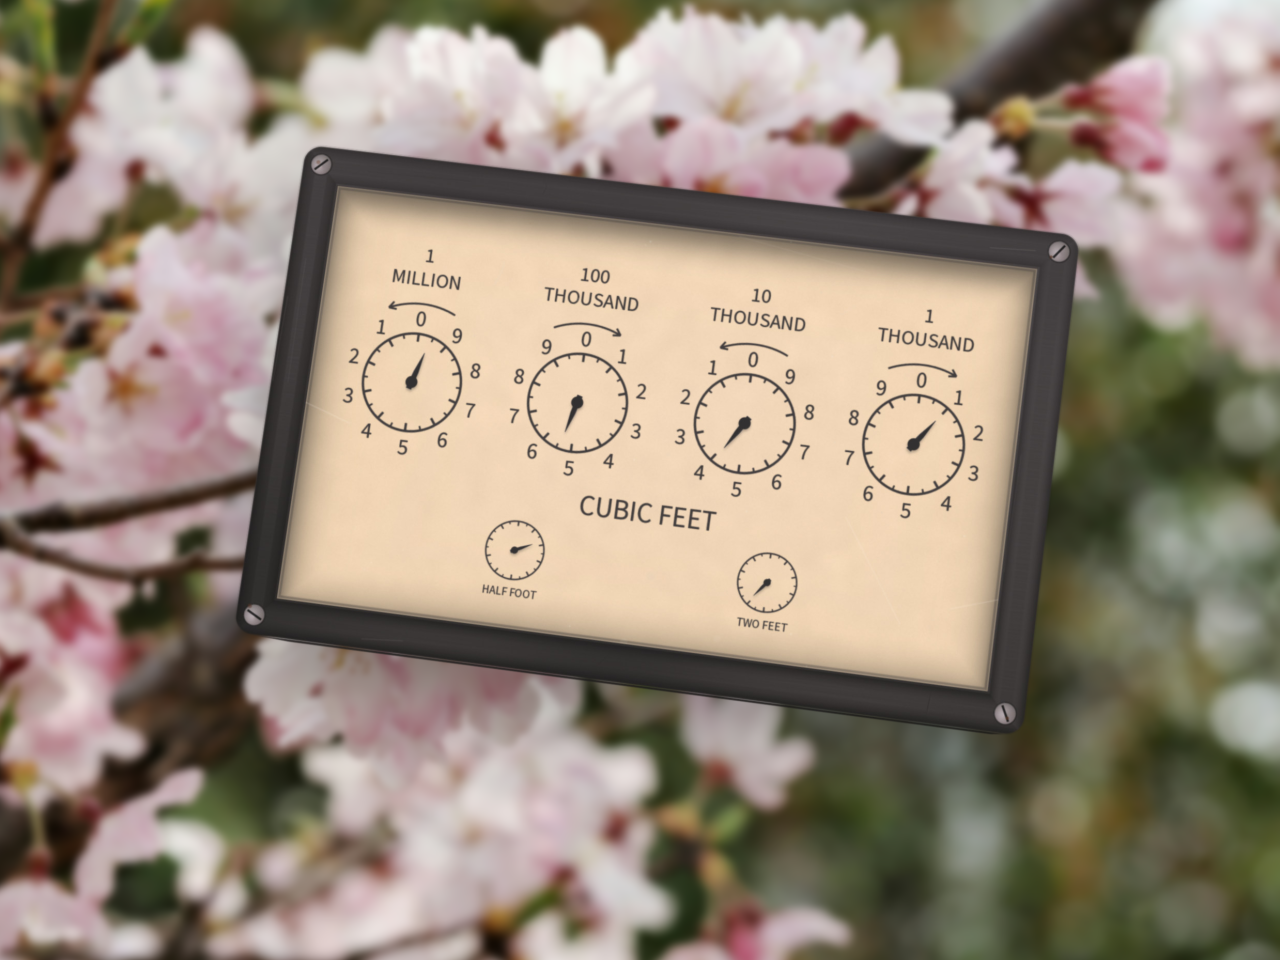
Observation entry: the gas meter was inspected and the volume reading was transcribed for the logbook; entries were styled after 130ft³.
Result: 954100ft³
